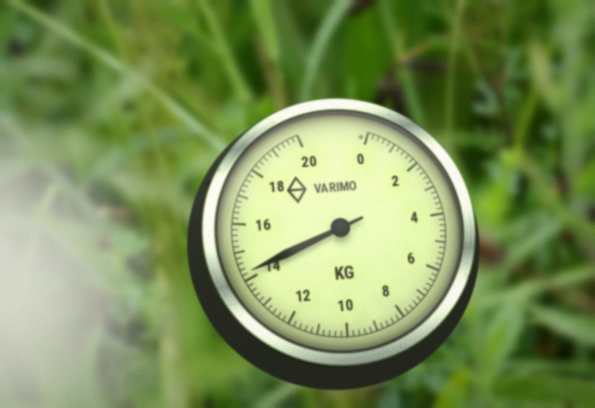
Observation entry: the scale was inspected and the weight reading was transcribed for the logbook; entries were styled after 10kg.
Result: 14.2kg
